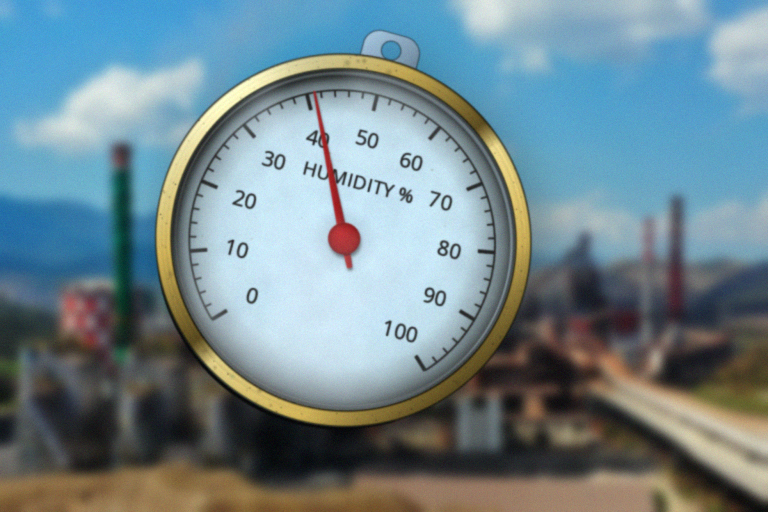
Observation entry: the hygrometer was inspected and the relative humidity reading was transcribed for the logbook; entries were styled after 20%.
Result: 41%
